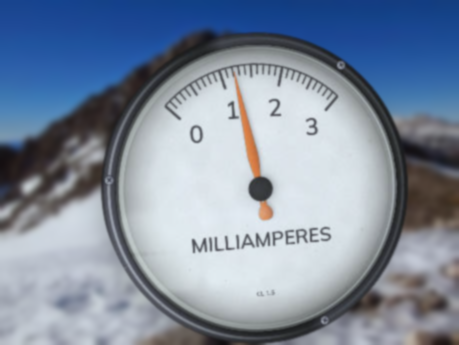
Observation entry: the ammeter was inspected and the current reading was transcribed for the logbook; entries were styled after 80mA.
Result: 1.2mA
